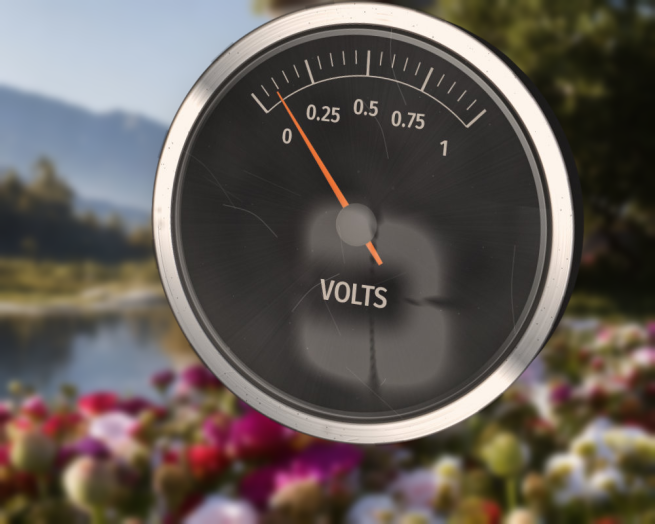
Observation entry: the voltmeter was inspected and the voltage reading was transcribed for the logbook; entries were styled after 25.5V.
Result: 0.1V
